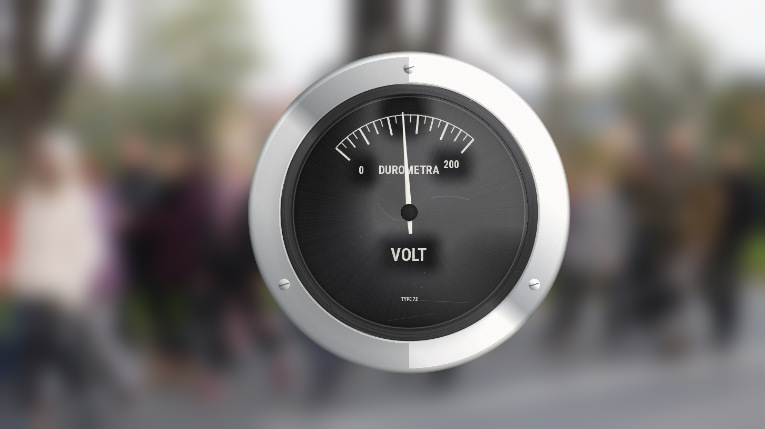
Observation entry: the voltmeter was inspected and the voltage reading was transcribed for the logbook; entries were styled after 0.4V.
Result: 100V
